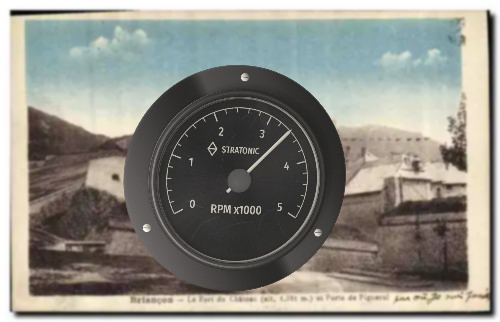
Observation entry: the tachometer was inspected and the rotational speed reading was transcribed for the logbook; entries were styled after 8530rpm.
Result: 3400rpm
